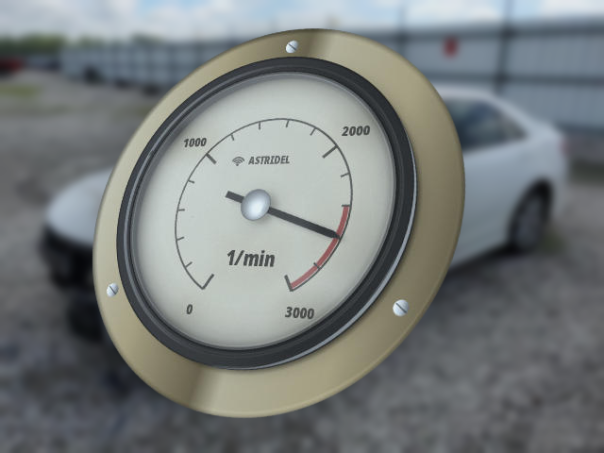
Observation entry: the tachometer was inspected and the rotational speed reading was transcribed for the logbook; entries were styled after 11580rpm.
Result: 2600rpm
